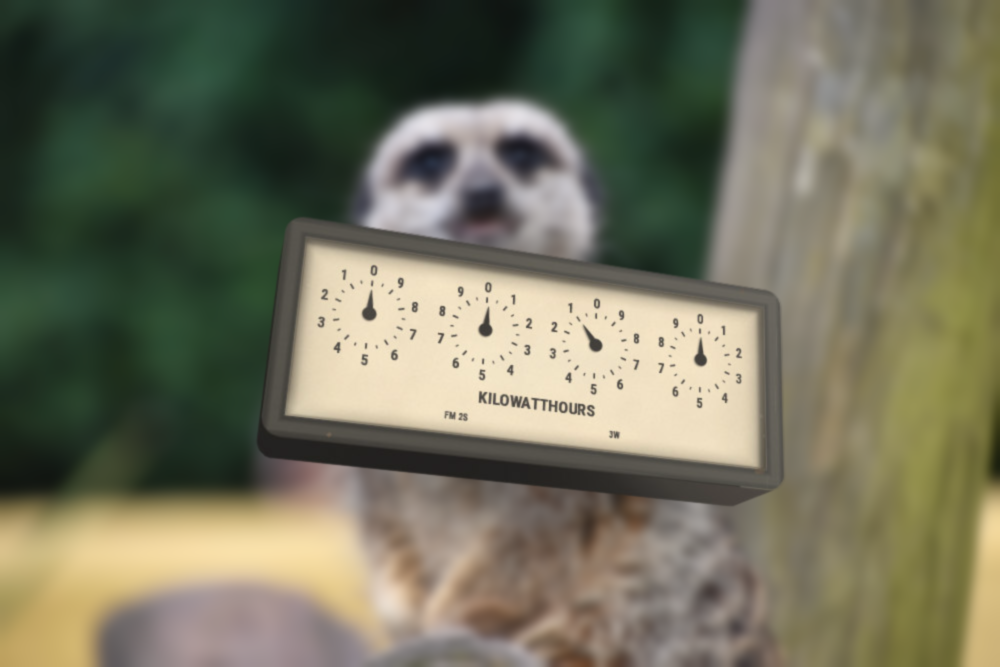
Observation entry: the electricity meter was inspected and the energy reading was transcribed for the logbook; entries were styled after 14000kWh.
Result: 10kWh
